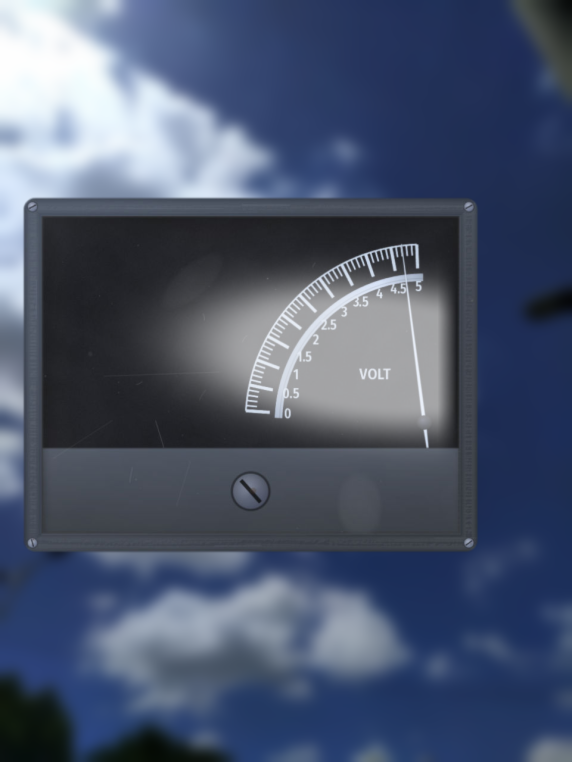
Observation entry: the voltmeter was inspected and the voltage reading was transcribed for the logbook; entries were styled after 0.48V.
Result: 4.7V
